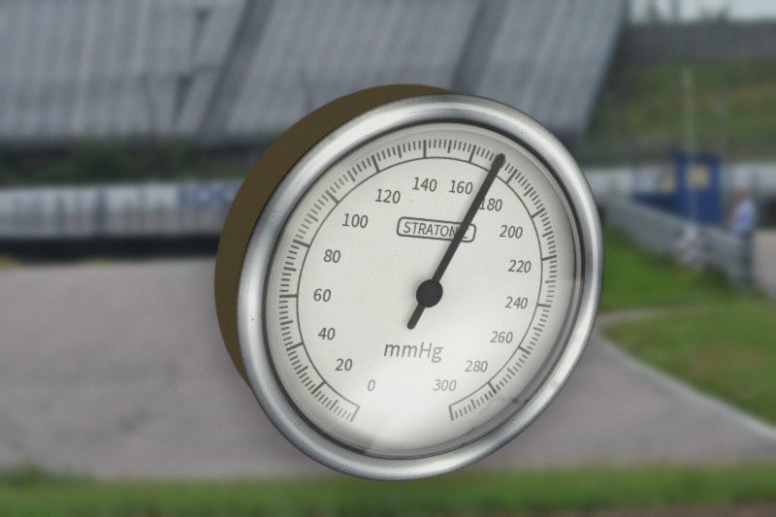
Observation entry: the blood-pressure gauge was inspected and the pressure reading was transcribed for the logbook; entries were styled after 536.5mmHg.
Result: 170mmHg
